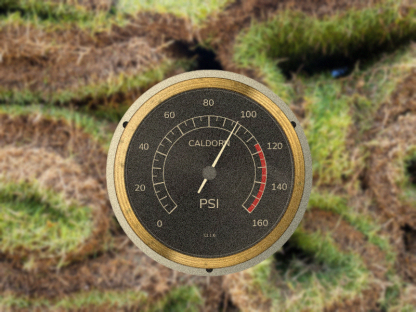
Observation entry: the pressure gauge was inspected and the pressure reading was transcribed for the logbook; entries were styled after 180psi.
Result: 97.5psi
